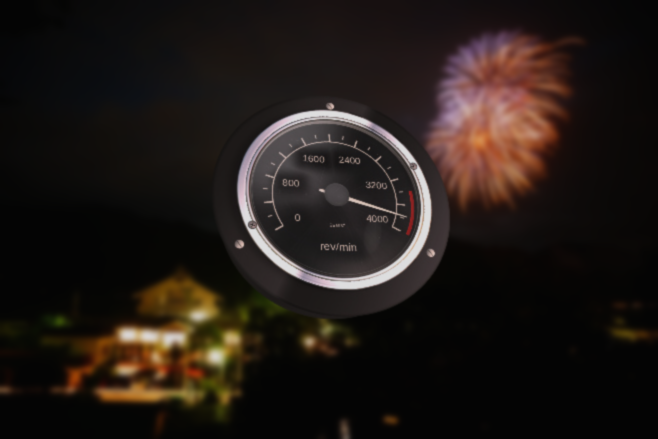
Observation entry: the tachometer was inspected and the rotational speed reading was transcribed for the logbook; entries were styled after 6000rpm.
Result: 3800rpm
